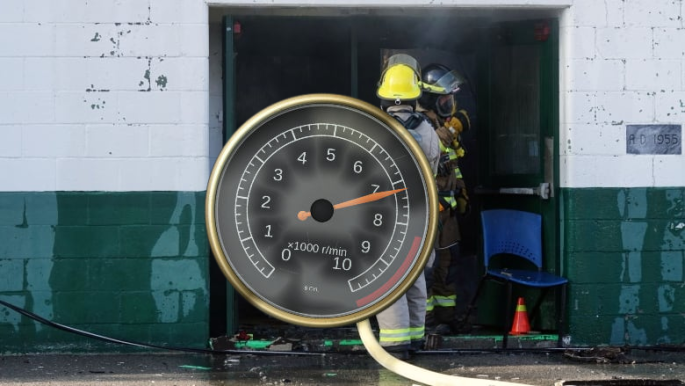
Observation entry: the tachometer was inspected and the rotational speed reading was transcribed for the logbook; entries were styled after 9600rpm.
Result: 7200rpm
